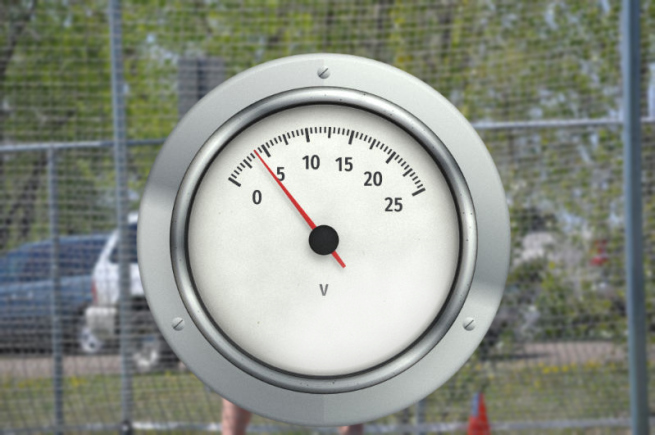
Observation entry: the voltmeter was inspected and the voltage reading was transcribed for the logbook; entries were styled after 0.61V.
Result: 4V
